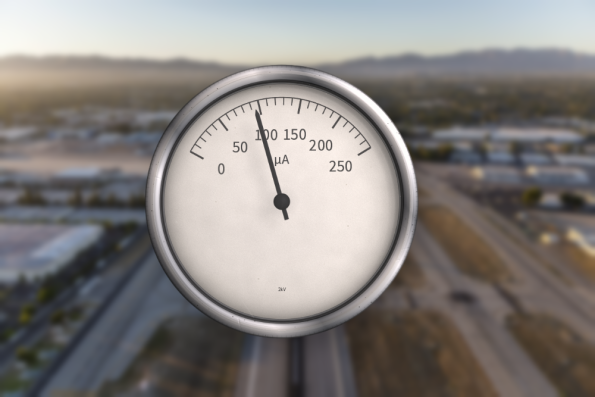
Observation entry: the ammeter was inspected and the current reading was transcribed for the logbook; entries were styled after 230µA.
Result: 95µA
